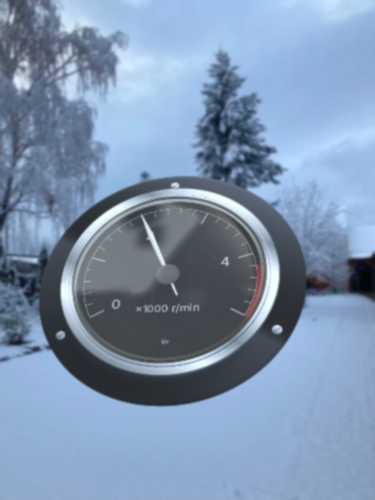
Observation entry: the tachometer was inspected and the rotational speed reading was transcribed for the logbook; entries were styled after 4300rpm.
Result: 2000rpm
